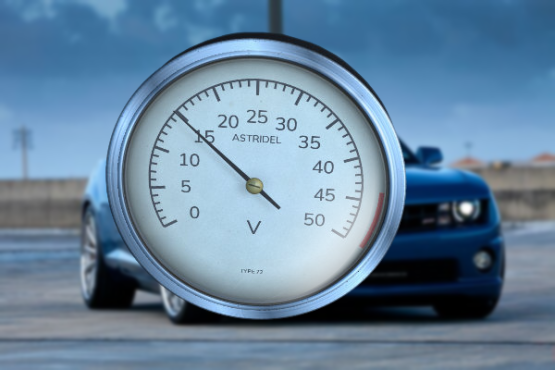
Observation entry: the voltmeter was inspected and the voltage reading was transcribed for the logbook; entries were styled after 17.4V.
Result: 15V
